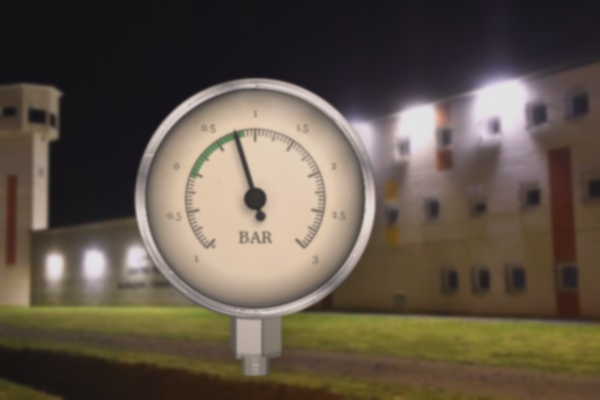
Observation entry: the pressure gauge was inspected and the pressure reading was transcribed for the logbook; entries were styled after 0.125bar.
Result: 0.75bar
